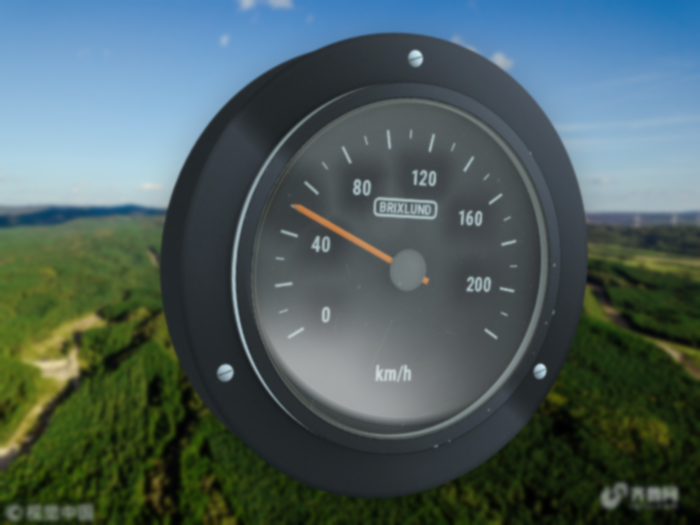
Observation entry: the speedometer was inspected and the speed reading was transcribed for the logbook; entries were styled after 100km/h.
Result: 50km/h
